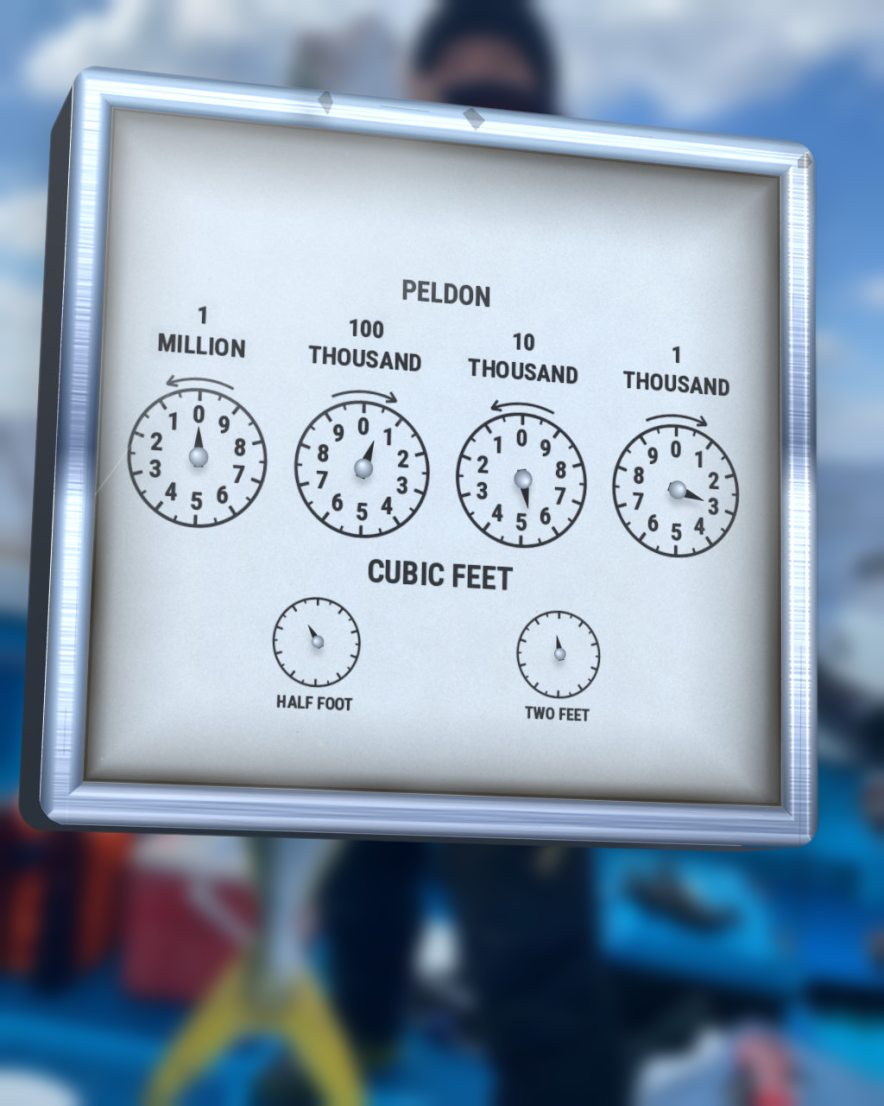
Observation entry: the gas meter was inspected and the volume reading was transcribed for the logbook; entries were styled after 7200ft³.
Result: 5300ft³
